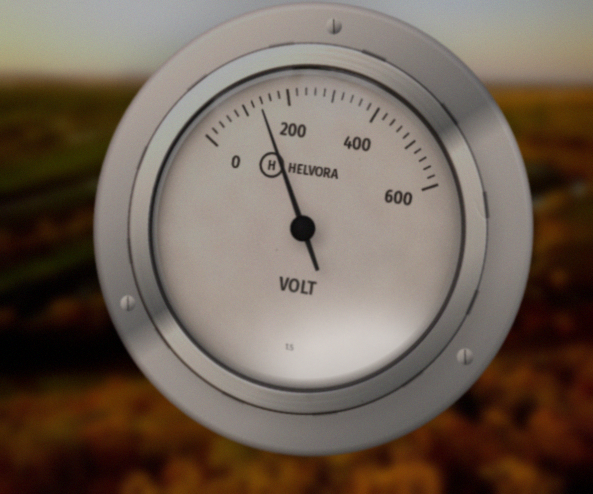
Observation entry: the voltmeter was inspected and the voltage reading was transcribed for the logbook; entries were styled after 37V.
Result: 140V
